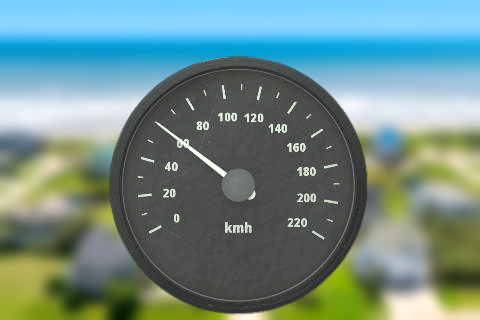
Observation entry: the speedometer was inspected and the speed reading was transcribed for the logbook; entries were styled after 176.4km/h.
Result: 60km/h
